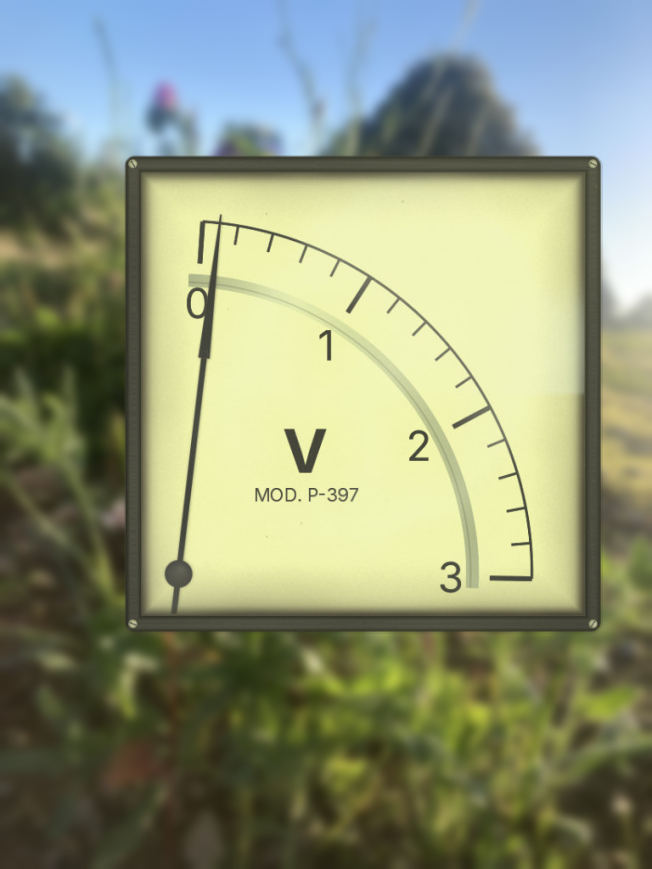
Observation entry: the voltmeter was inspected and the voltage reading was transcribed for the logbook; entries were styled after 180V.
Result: 0.1V
